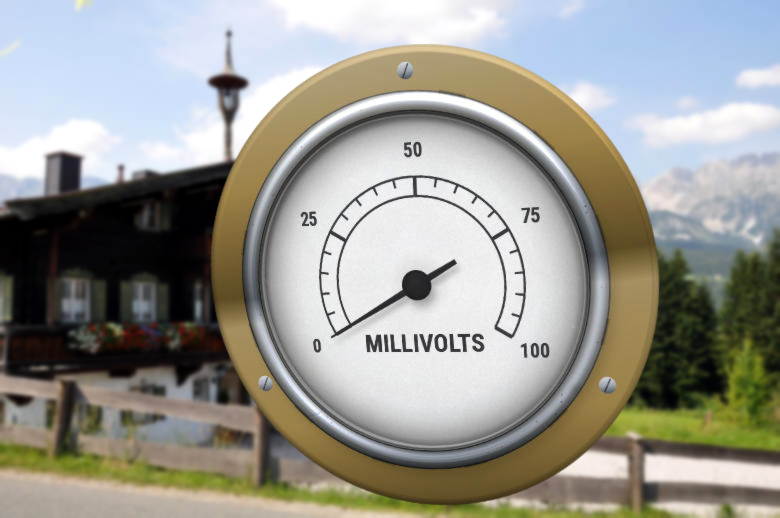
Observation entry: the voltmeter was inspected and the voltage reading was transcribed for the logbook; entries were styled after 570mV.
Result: 0mV
